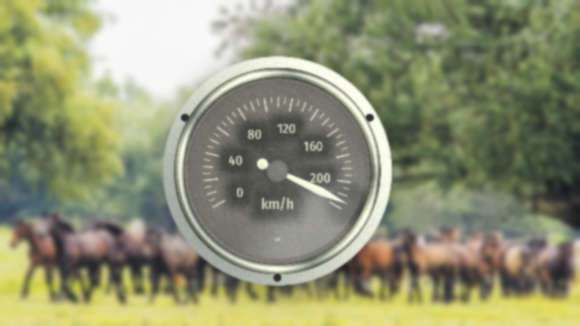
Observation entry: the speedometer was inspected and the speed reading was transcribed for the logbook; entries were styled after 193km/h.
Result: 215km/h
